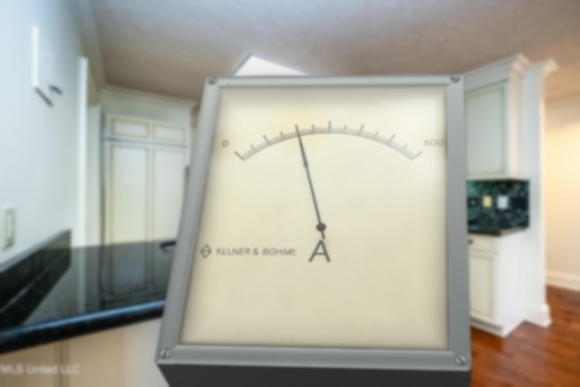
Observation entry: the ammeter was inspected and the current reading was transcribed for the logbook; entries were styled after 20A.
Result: 200A
